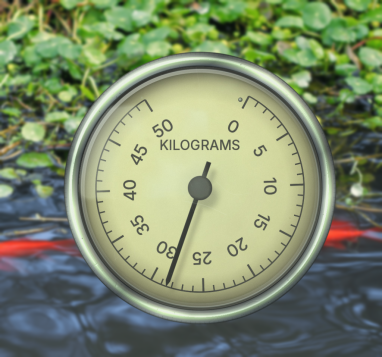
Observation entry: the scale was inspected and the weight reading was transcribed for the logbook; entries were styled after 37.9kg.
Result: 28.5kg
